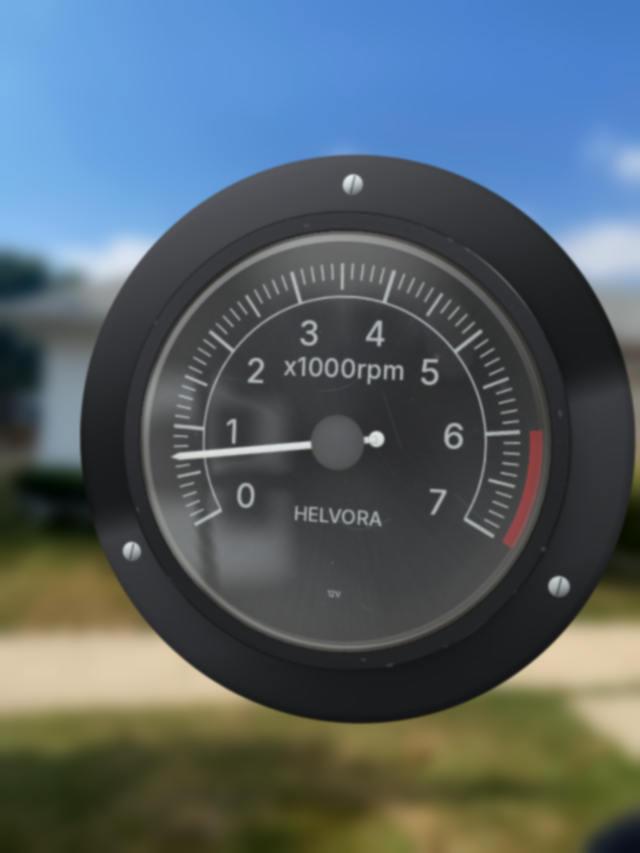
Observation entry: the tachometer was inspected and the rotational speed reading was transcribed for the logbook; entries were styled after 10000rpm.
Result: 700rpm
